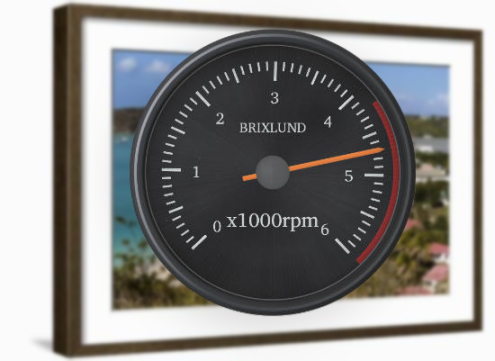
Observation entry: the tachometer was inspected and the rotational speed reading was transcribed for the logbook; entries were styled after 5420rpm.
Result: 4700rpm
